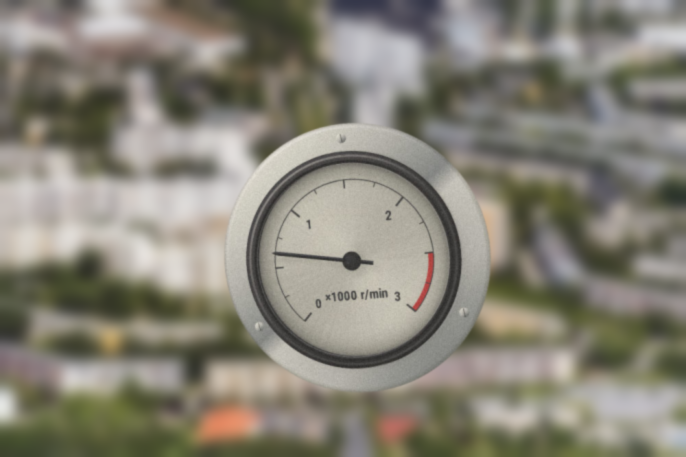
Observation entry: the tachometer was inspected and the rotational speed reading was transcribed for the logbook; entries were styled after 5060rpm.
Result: 625rpm
